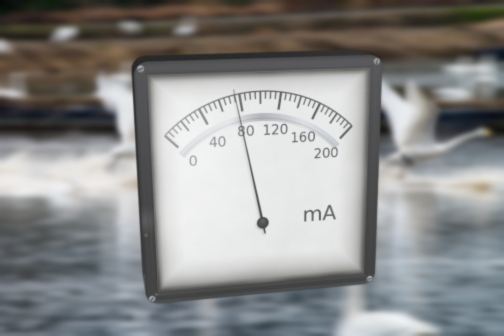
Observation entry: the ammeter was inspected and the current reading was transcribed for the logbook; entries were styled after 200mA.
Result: 75mA
